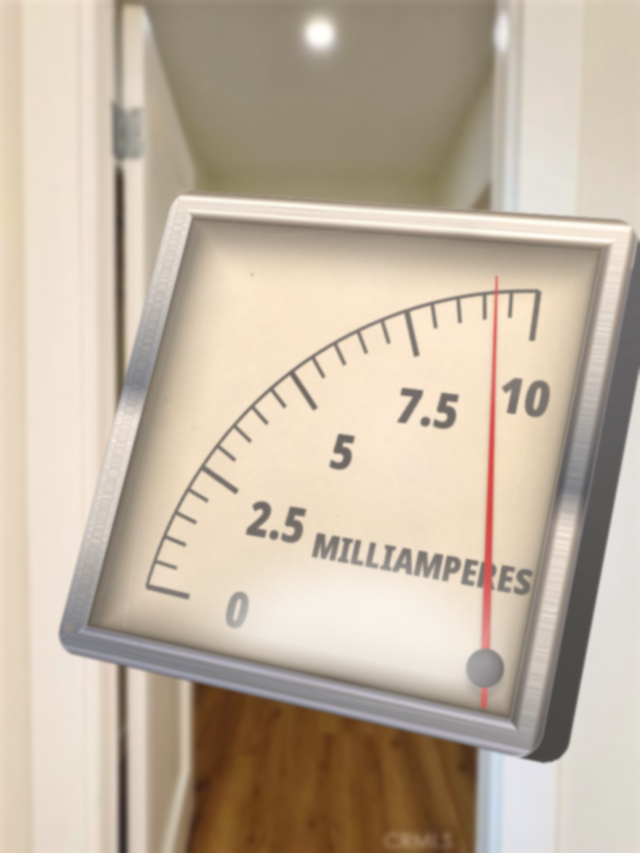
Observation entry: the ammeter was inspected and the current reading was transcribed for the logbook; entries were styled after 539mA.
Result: 9.25mA
